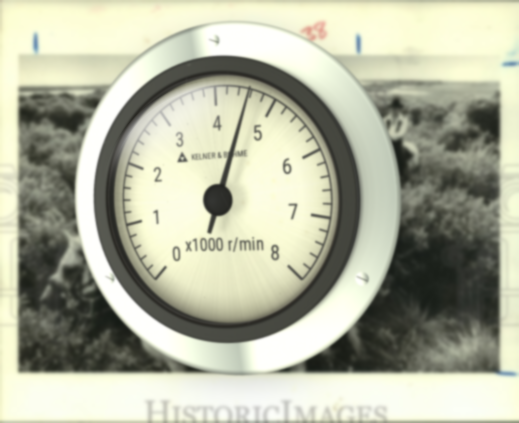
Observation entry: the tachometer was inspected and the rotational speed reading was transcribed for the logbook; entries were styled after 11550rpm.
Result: 4600rpm
